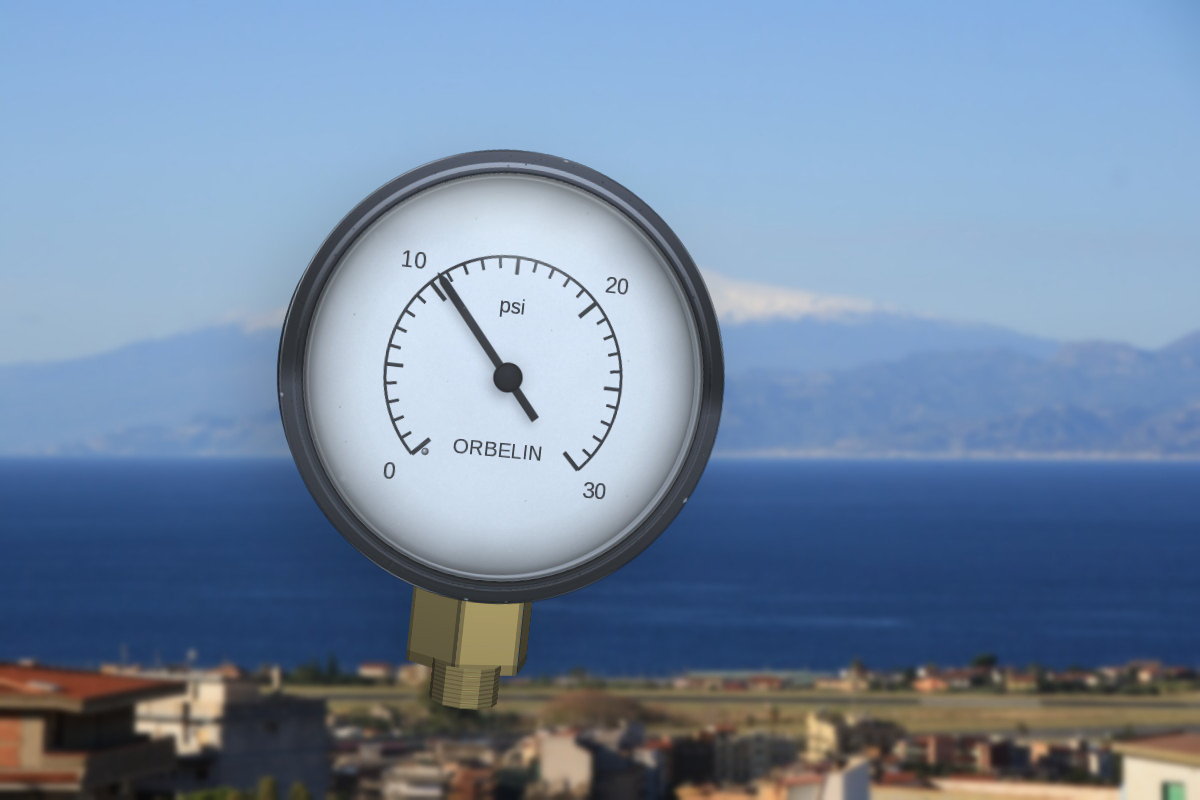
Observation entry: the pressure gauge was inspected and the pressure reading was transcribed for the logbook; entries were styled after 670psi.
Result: 10.5psi
